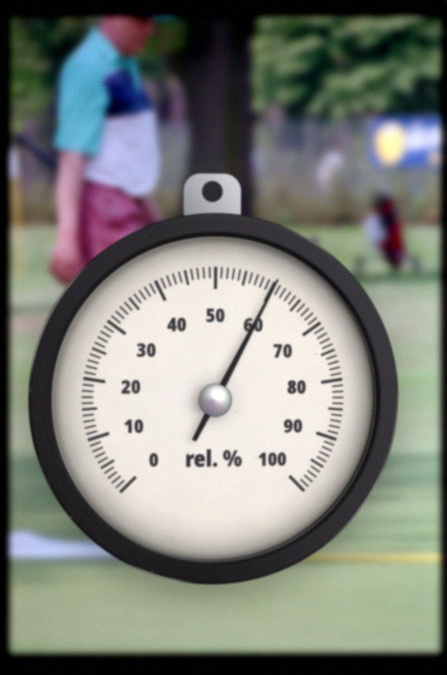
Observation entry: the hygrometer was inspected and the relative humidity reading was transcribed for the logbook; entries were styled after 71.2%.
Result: 60%
